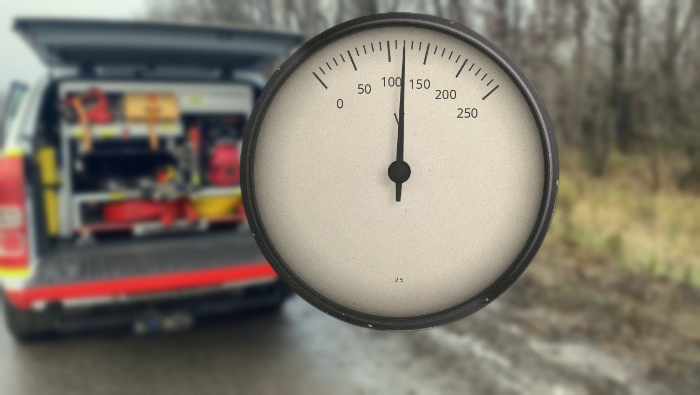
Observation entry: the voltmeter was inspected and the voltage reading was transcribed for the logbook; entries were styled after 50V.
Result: 120V
